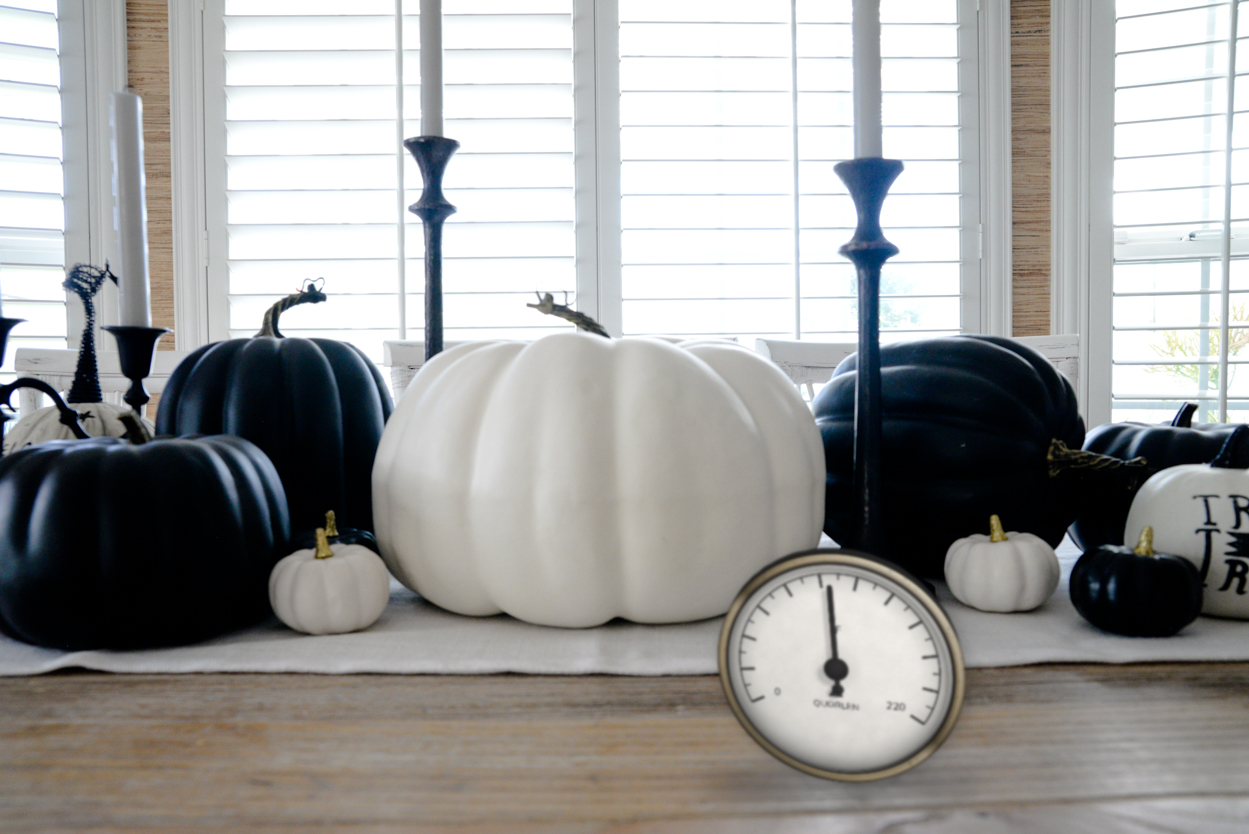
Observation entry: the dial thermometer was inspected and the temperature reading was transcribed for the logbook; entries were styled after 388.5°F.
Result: 105°F
